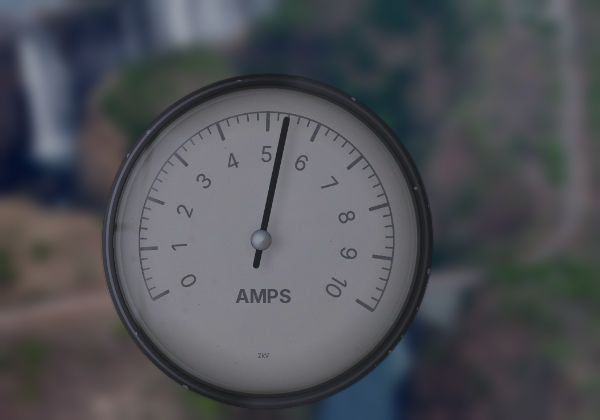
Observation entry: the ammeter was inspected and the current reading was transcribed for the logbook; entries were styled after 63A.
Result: 5.4A
